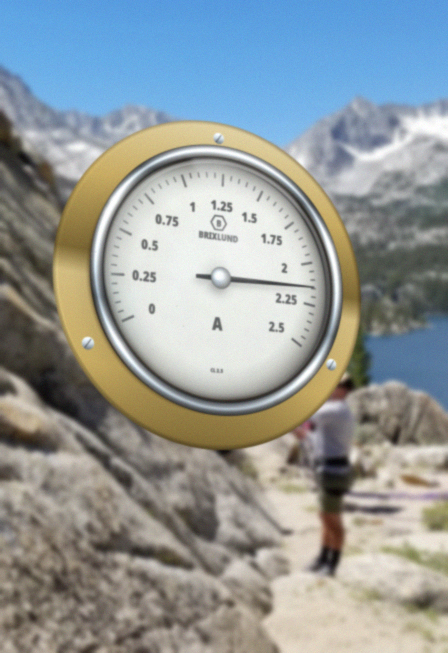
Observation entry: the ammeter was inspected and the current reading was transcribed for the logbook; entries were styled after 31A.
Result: 2.15A
